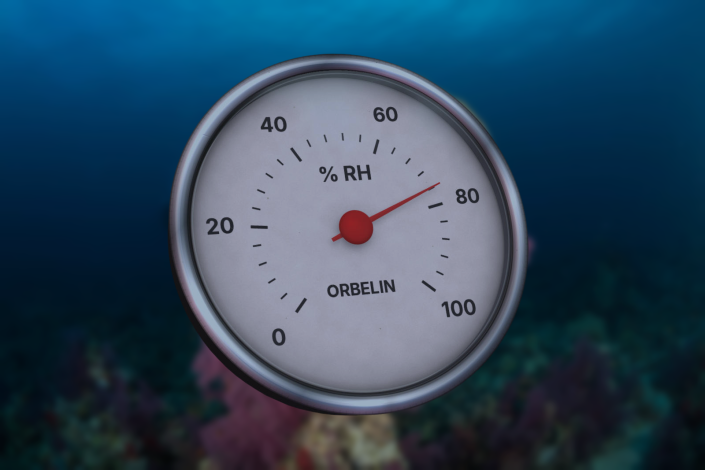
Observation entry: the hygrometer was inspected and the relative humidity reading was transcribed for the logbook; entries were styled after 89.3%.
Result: 76%
